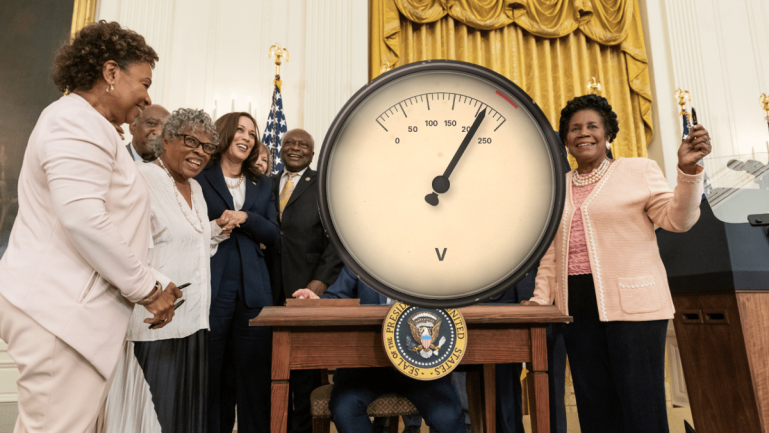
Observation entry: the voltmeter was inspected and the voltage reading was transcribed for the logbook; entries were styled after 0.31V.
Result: 210V
